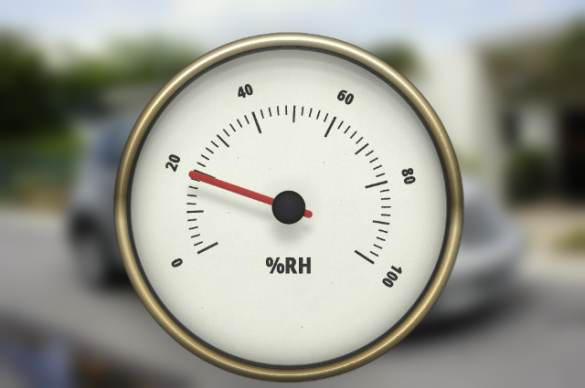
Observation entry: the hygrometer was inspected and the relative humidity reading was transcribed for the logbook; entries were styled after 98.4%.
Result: 19%
